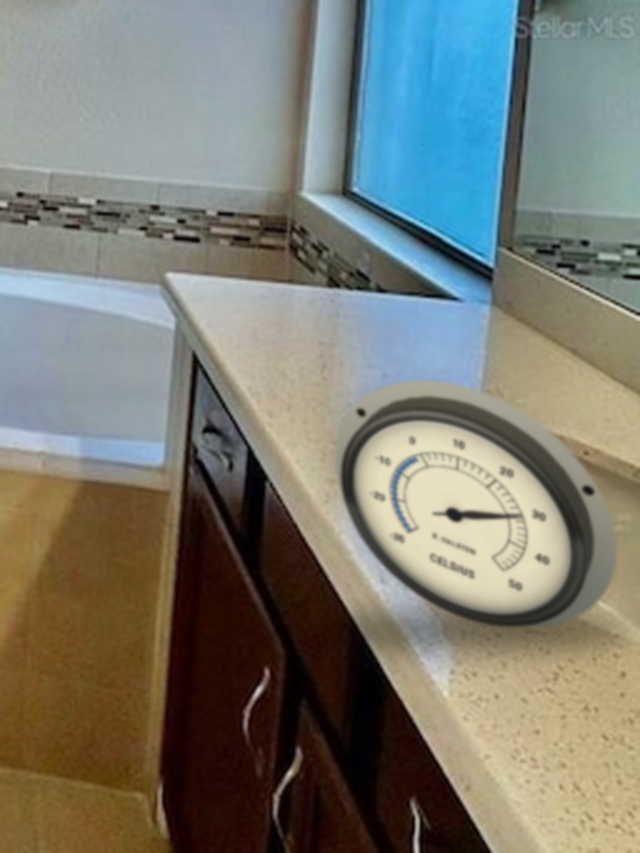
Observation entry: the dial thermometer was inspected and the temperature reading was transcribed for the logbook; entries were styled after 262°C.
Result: 30°C
